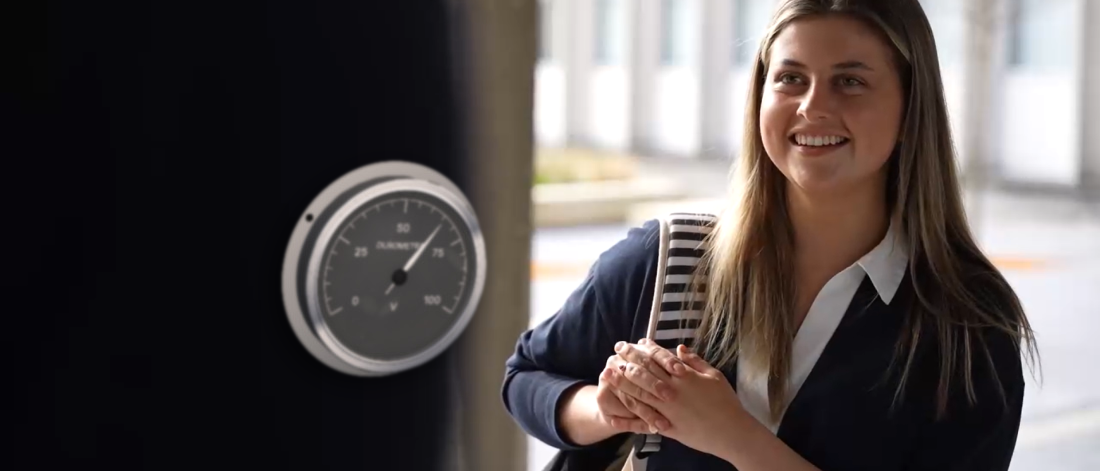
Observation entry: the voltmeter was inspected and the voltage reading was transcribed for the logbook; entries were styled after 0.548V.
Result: 65V
